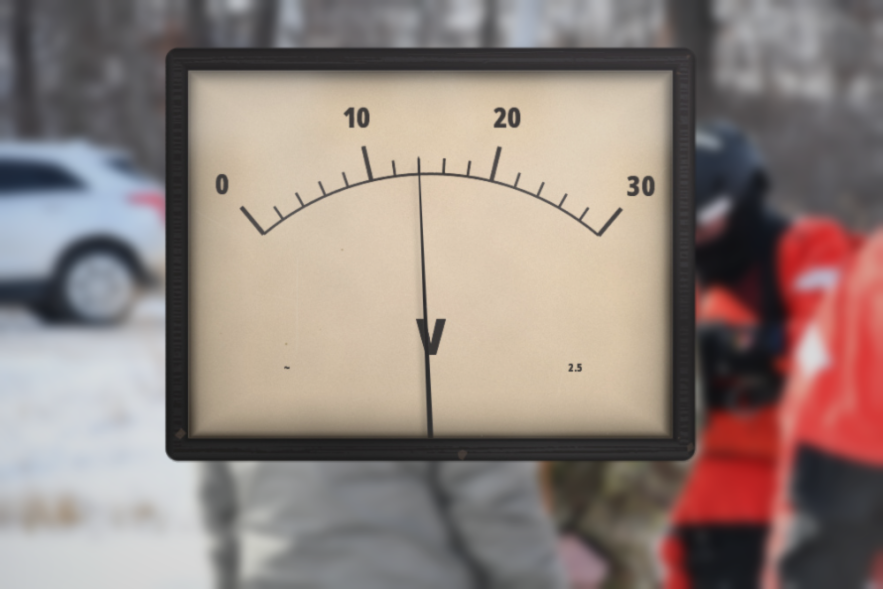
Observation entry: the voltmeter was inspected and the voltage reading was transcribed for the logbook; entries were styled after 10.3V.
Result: 14V
